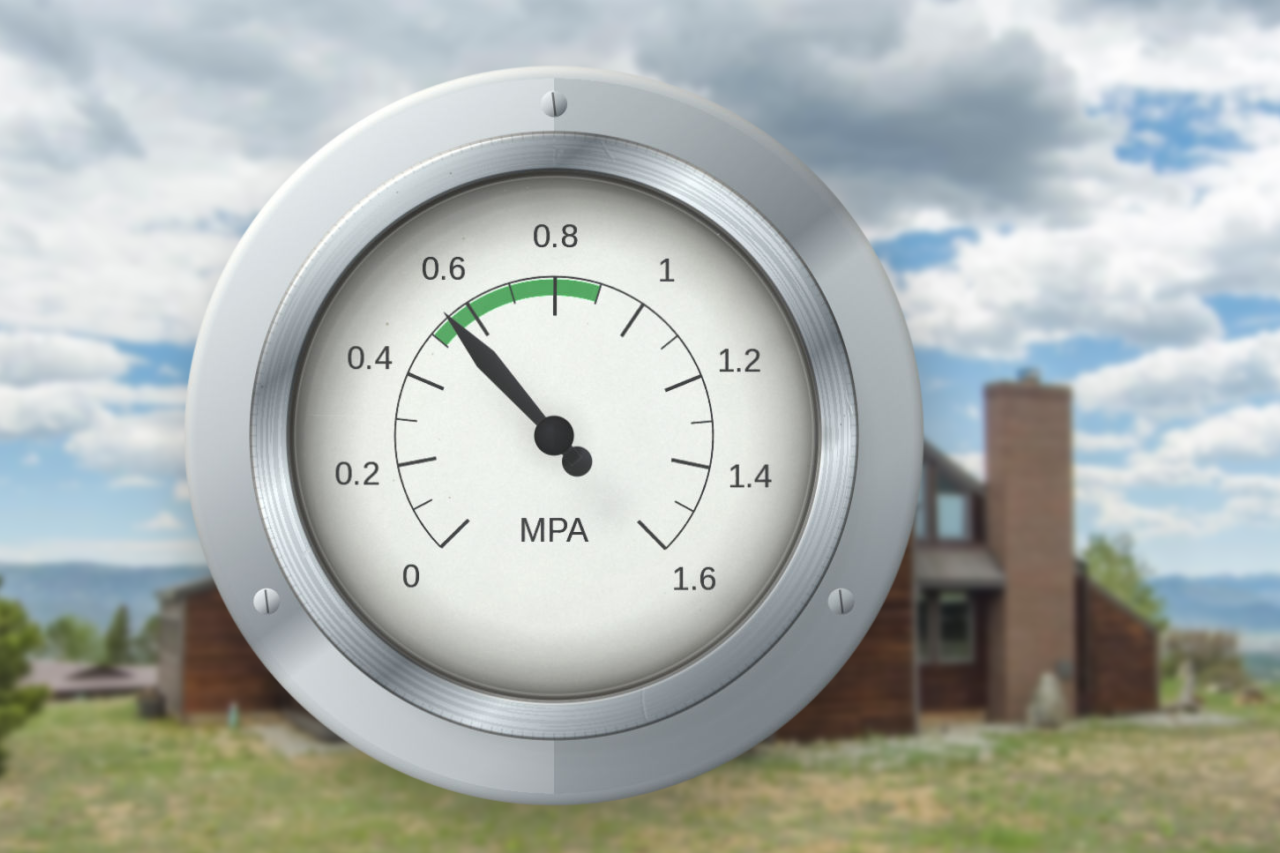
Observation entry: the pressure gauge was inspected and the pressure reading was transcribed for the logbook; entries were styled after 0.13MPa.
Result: 0.55MPa
